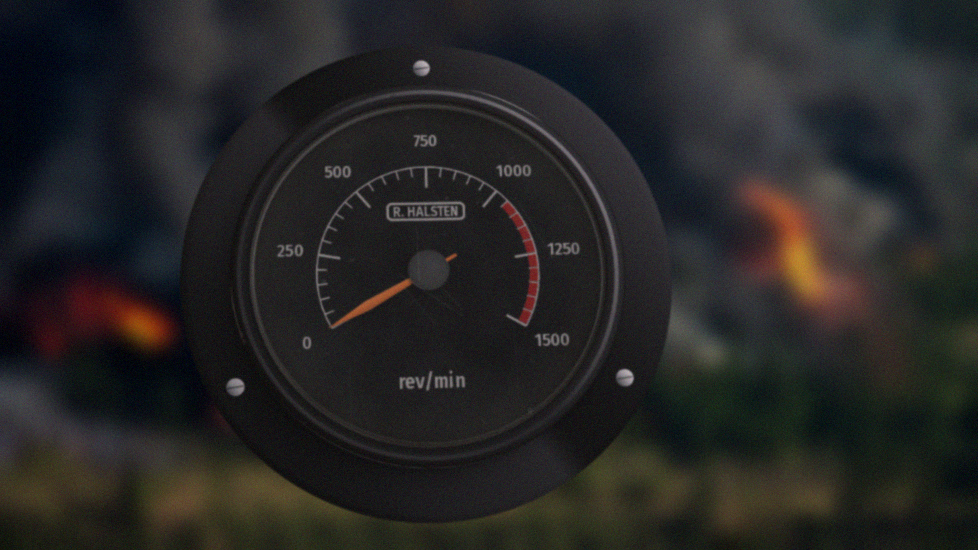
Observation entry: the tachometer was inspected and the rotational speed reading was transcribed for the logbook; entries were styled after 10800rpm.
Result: 0rpm
